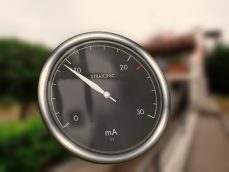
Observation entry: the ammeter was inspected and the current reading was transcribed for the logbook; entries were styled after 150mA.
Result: 9mA
